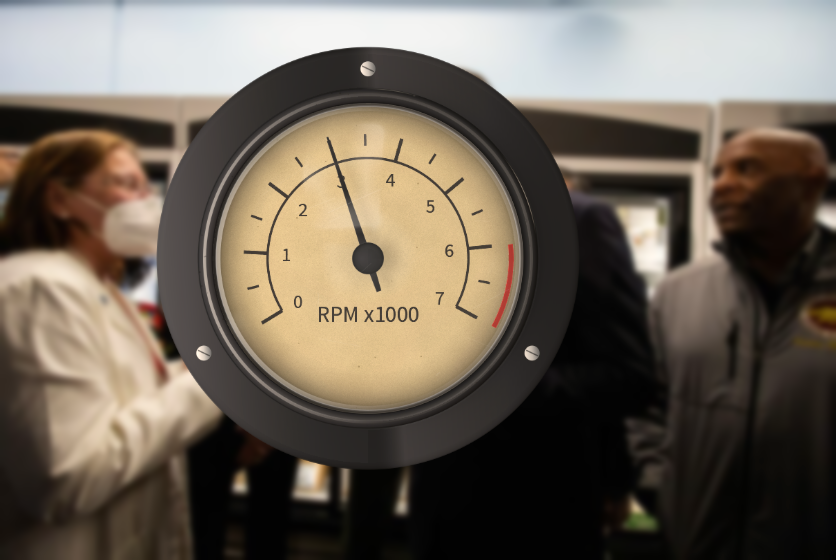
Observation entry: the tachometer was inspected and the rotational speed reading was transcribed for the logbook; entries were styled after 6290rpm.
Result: 3000rpm
